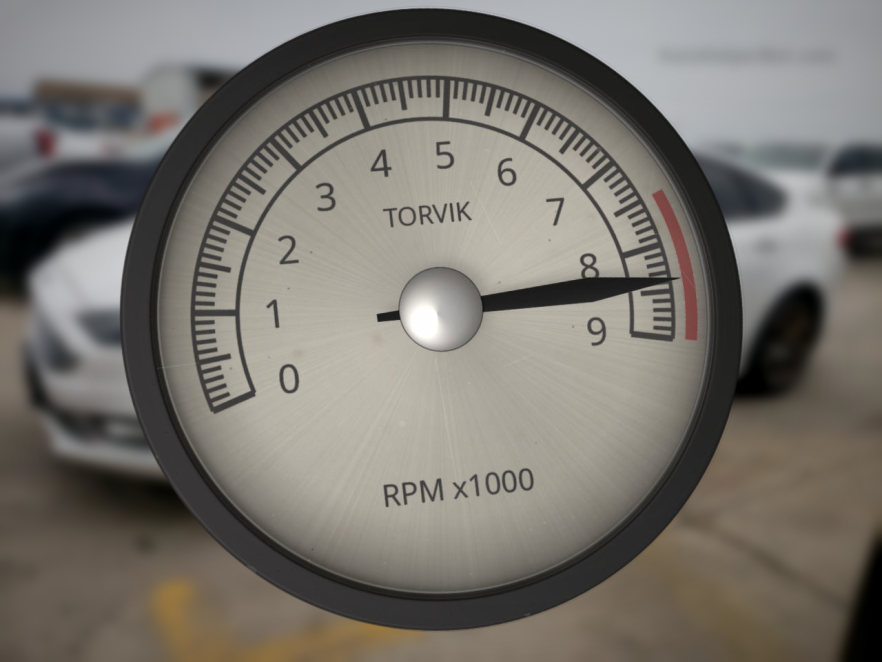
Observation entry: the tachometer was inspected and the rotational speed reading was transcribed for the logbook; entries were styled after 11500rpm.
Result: 8400rpm
